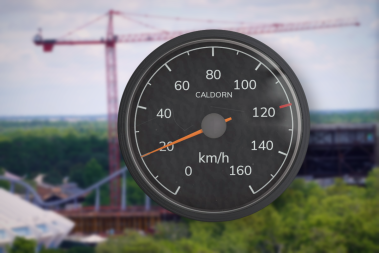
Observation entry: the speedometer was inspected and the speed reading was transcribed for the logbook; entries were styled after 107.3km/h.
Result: 20km/h
